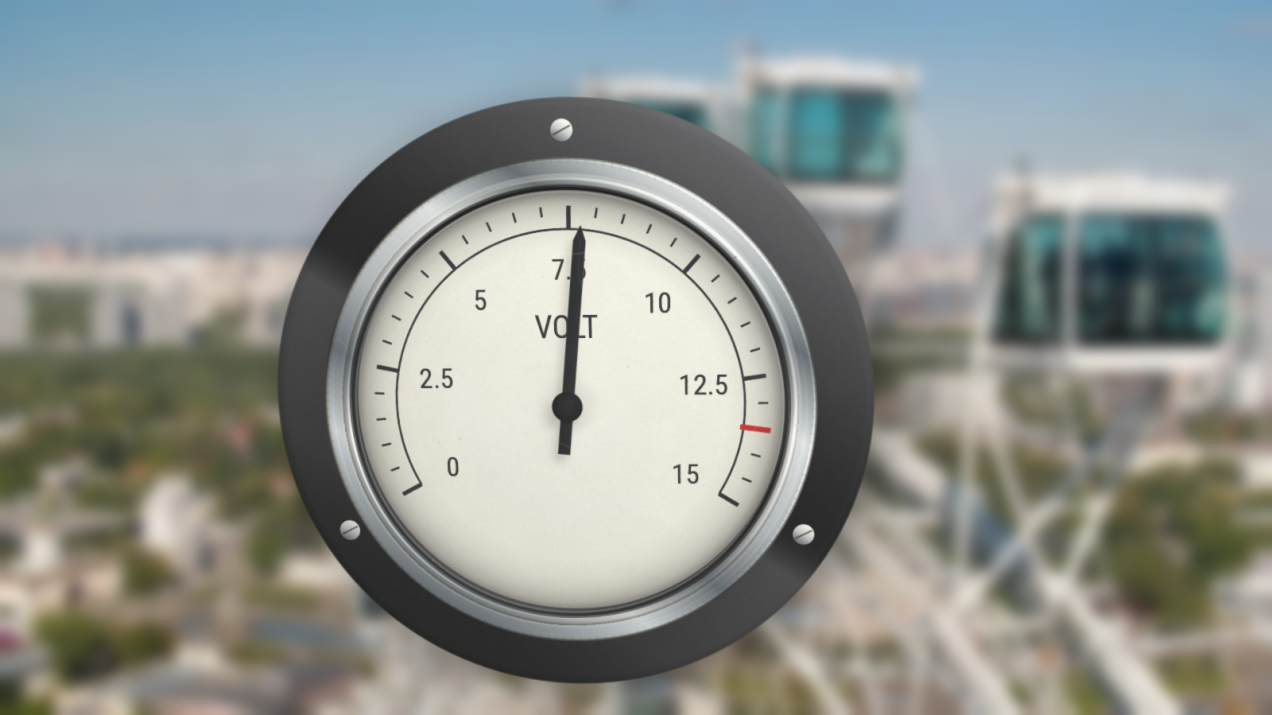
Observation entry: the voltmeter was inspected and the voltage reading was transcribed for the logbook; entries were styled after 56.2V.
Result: 7.75V
